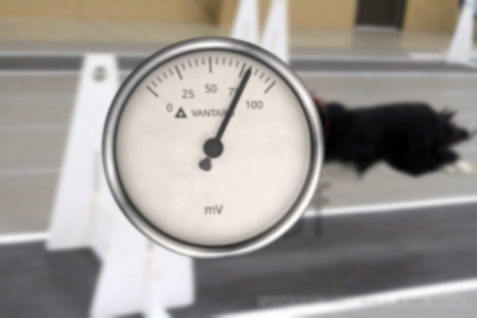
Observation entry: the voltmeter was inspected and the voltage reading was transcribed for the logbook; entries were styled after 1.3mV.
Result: 80mV
